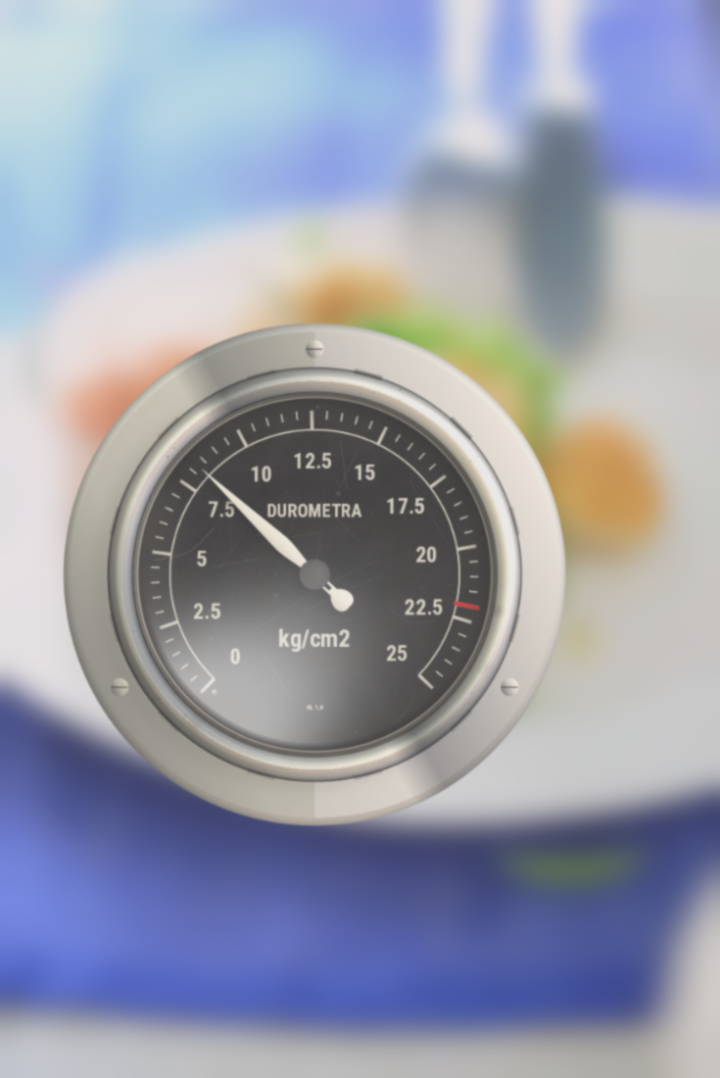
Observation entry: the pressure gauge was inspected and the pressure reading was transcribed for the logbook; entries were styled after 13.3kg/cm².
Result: 8.25kg/cm²
